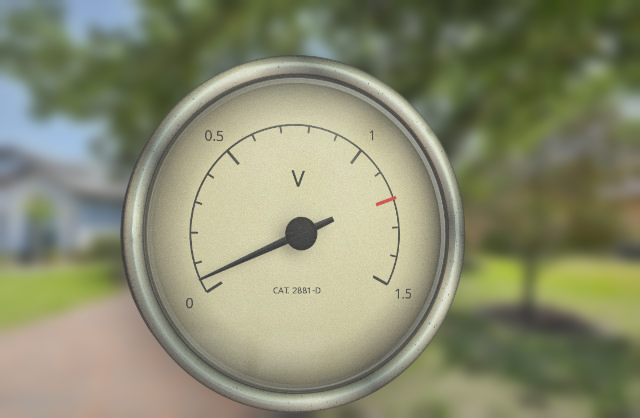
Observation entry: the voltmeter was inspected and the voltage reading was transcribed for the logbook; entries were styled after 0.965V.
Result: 0.05V
